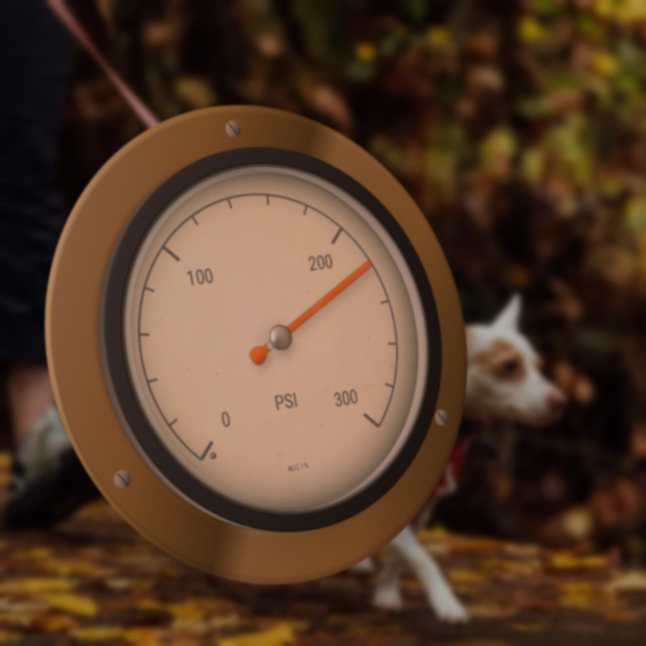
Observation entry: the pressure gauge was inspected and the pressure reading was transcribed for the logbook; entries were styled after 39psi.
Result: 220psi
